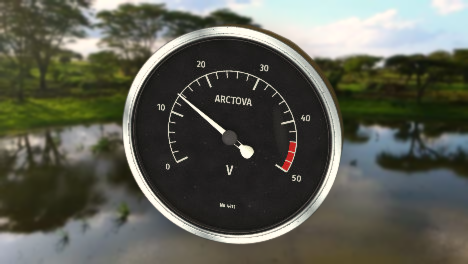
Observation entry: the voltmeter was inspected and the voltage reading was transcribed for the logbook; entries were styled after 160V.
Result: 14V
